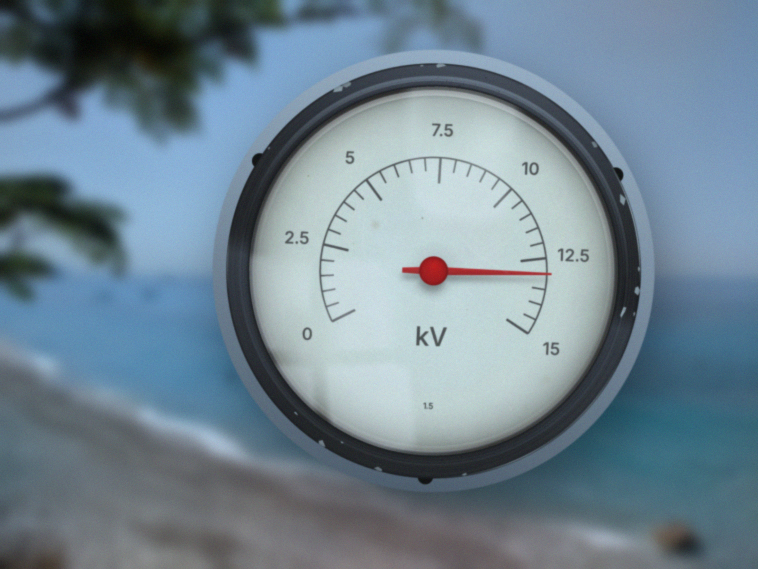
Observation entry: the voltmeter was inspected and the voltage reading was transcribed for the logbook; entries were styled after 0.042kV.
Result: 13kV
